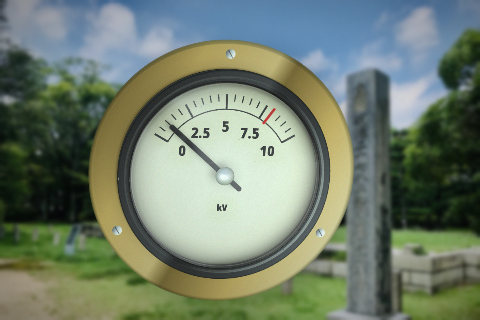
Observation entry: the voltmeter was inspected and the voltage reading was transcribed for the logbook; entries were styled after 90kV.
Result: 1kV
